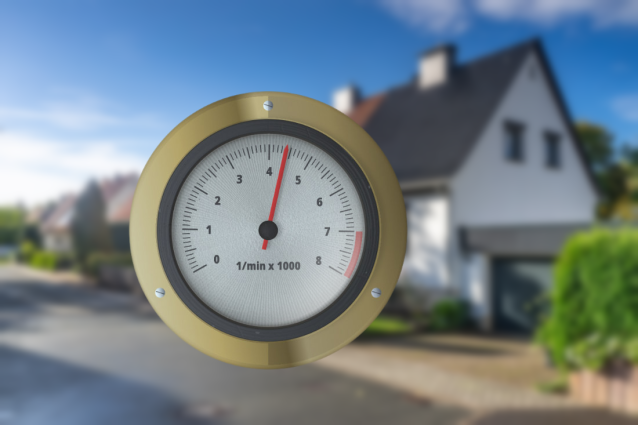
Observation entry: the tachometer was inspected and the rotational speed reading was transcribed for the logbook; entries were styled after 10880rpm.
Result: 4400rpm
